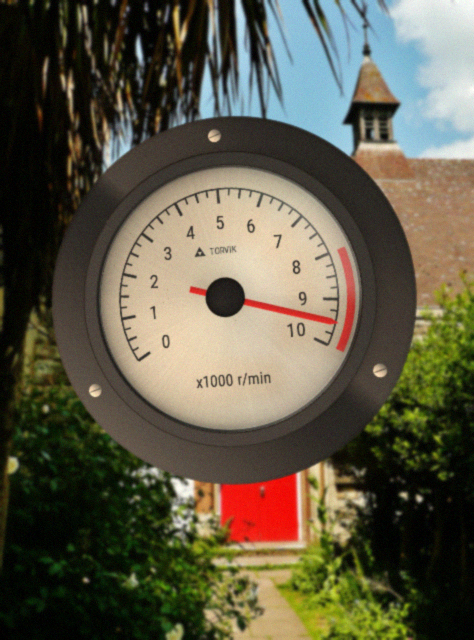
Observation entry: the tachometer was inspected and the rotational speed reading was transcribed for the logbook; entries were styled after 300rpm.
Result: 9500rpm
